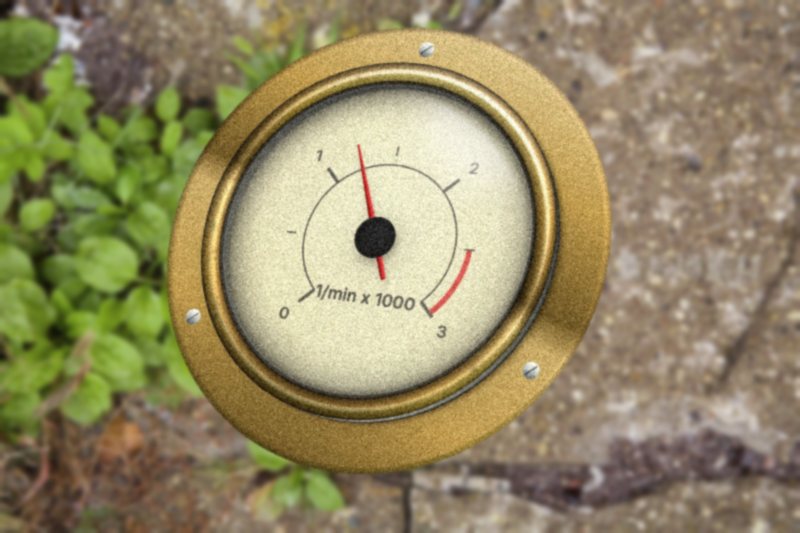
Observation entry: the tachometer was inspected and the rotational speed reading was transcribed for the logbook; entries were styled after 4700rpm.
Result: 1250rpm
